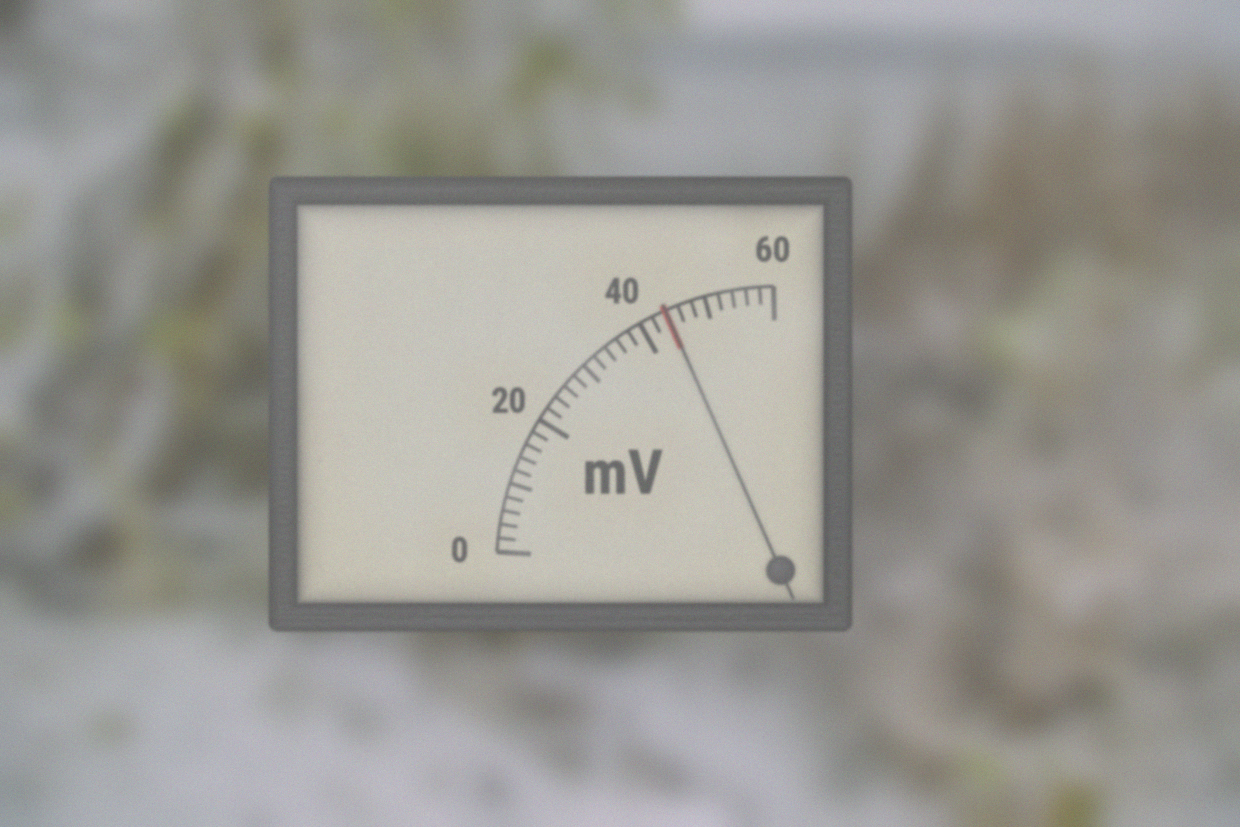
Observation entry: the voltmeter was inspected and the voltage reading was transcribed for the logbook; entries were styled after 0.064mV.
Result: 44mV
